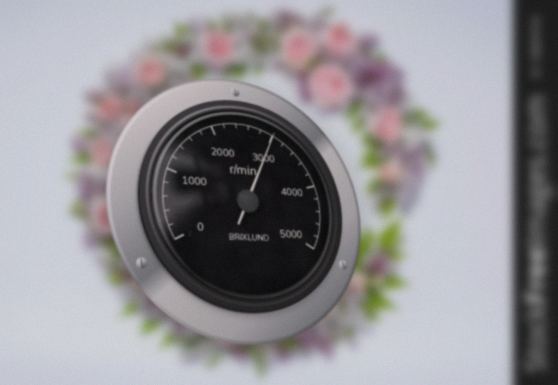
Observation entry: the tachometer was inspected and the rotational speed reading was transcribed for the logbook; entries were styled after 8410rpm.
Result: 3000rpm
